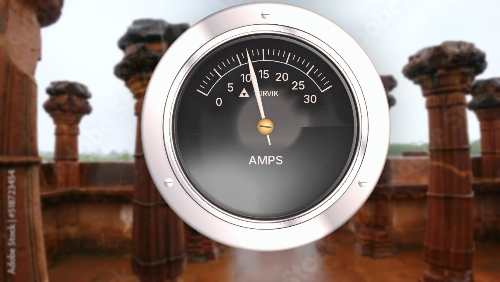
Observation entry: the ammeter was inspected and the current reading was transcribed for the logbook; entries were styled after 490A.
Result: 12A
